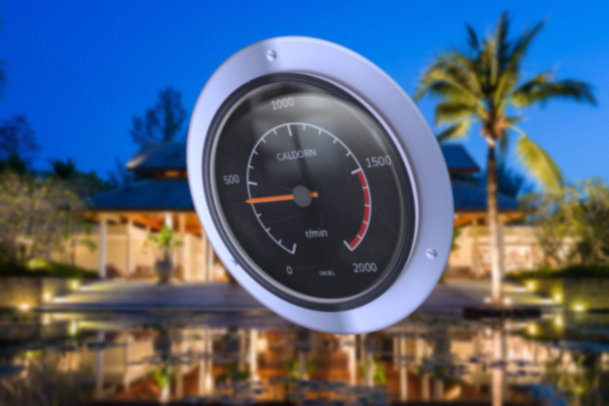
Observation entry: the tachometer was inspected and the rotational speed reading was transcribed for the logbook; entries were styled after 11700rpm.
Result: 400rpm
